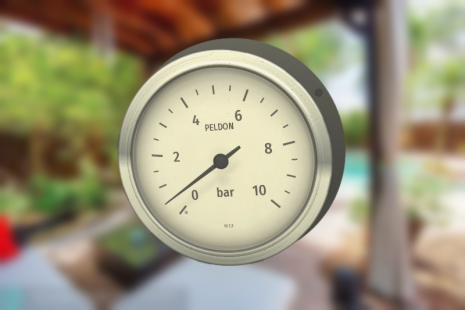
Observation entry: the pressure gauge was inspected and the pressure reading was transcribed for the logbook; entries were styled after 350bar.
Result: 0.5bar
